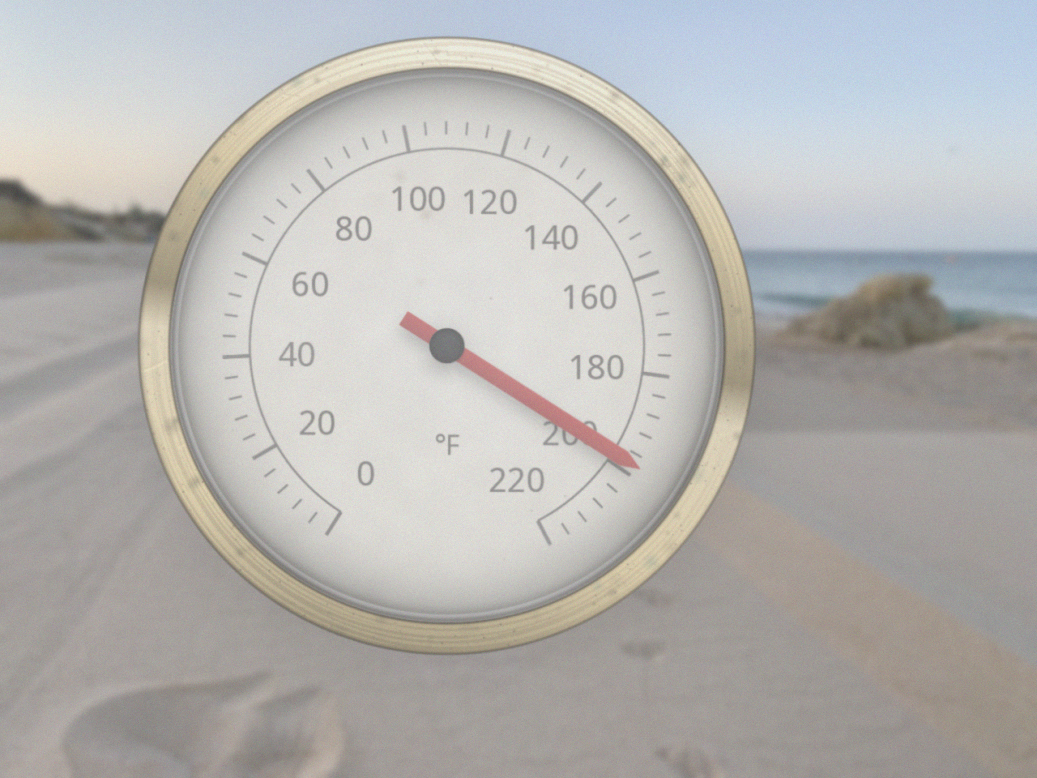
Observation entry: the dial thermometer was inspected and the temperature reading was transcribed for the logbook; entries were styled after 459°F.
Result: 198°F
